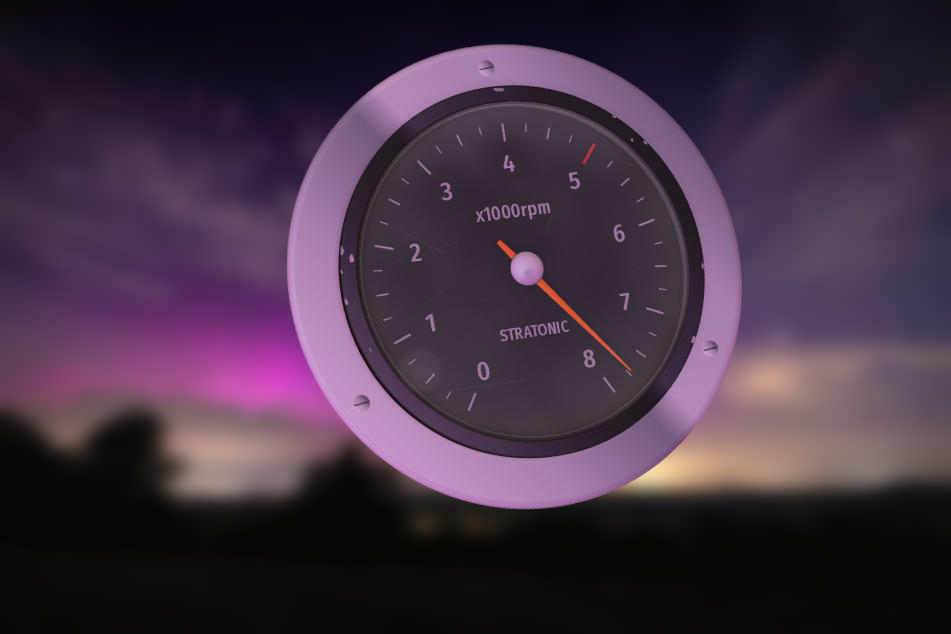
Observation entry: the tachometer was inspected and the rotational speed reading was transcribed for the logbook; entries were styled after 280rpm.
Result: 7750rpm
